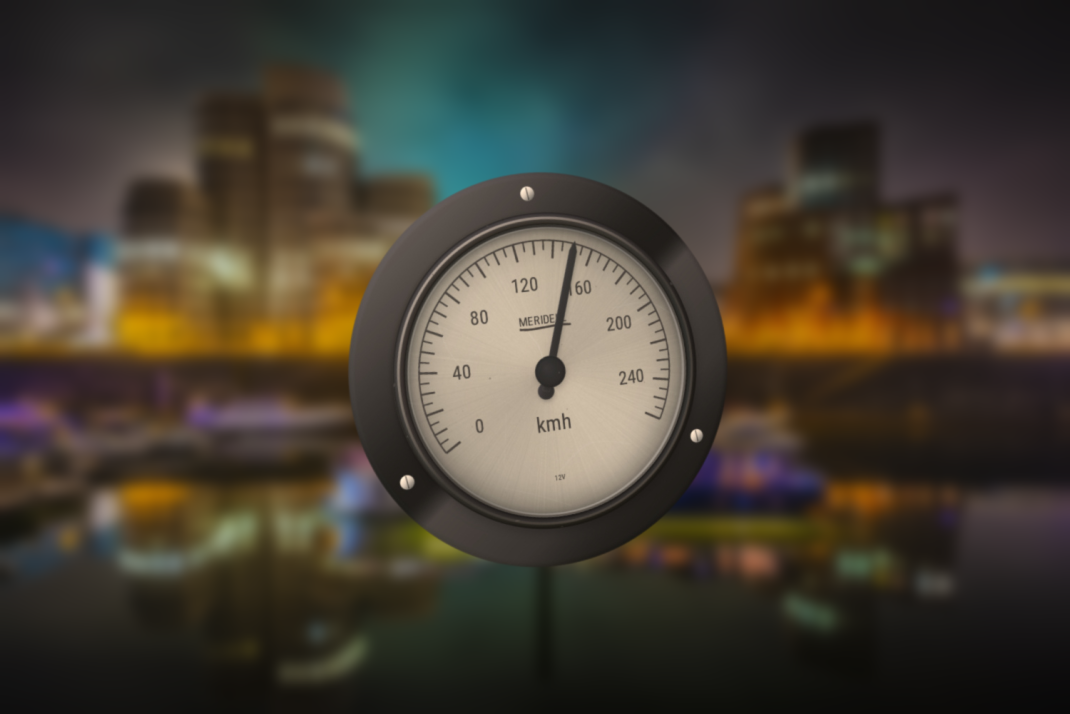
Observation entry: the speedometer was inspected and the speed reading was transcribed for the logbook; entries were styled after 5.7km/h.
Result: 150km/h
